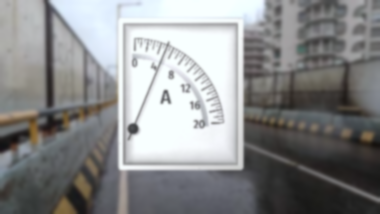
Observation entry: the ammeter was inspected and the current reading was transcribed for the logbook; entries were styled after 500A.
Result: 5A
